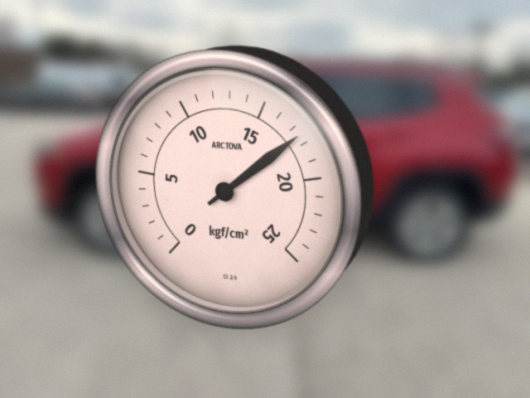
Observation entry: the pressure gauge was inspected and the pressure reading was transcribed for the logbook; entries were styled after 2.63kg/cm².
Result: 17.5kg/cm²
